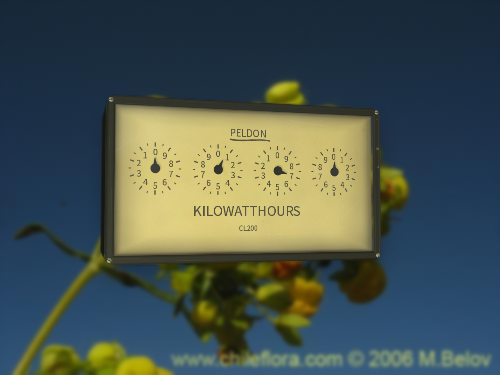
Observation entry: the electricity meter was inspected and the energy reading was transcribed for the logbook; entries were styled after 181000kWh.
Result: 70kWh
